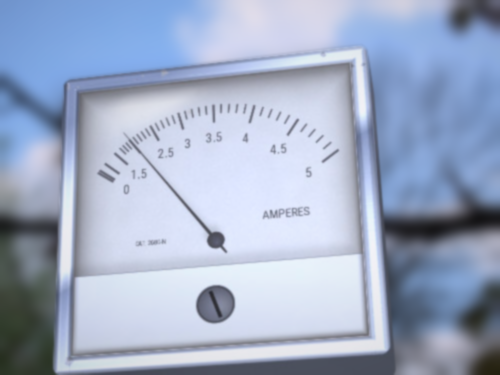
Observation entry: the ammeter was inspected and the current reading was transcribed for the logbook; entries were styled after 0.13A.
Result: 2A
